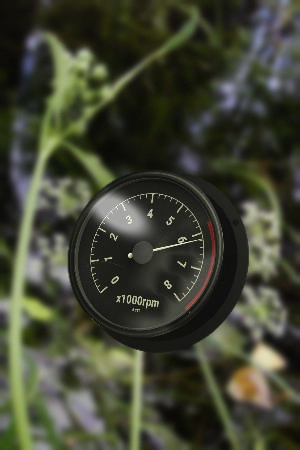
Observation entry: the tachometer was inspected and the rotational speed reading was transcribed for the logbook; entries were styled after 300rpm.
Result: 6200rpm
